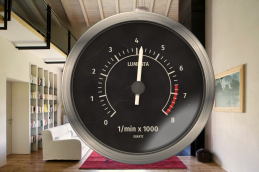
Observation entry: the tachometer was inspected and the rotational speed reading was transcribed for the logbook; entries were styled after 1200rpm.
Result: 4200rpm
